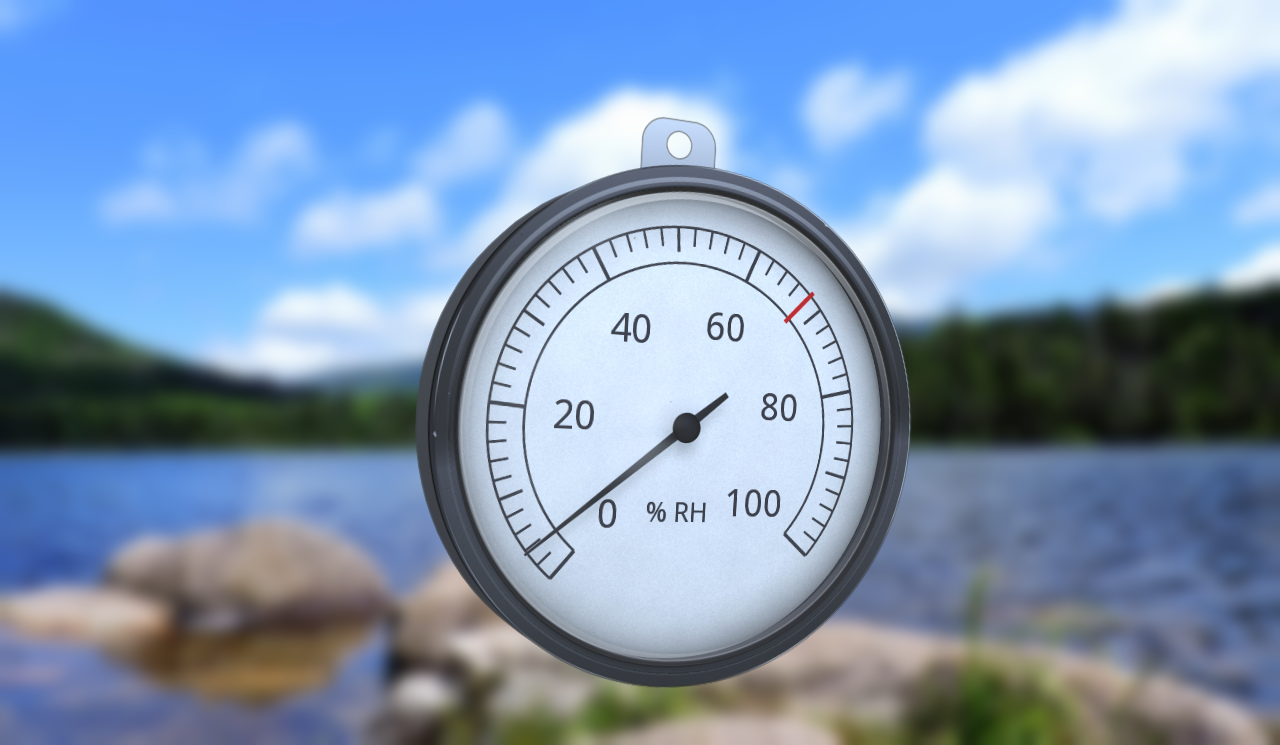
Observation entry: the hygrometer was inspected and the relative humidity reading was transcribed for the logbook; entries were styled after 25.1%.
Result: 4%
